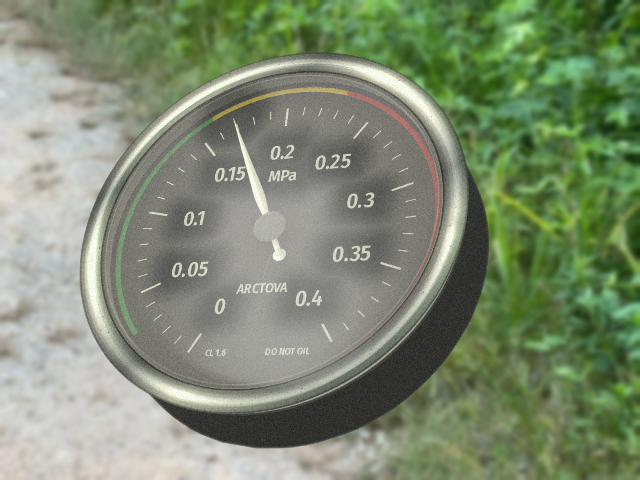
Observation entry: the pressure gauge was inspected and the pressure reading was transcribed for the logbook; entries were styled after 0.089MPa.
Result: 0.17MPa
